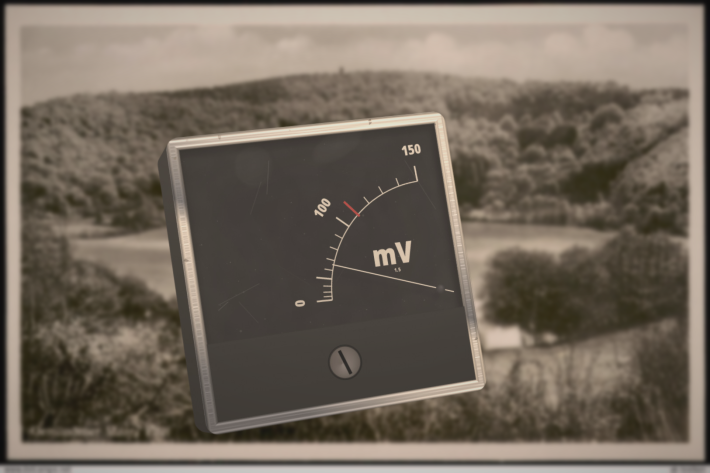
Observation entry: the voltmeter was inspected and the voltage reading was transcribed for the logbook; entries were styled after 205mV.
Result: 65mV
